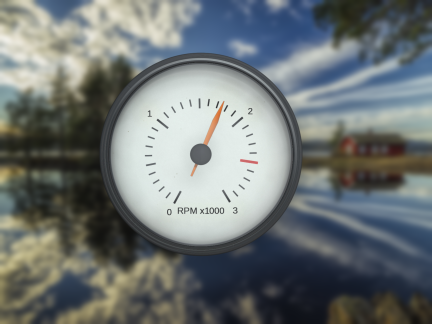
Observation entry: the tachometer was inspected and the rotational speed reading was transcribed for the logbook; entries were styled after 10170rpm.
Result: 1750rpm
